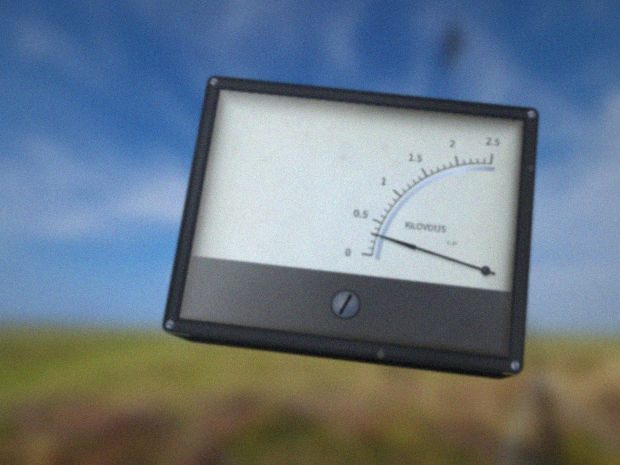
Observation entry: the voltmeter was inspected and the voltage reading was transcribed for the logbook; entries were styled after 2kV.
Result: 0.3kV
